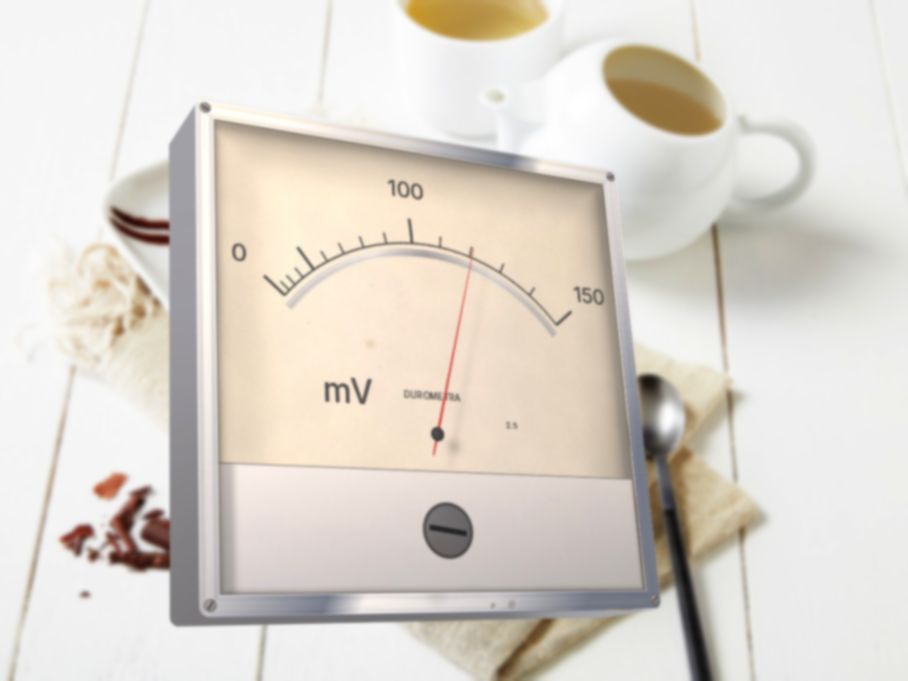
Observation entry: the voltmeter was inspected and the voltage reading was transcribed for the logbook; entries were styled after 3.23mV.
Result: 120mV
